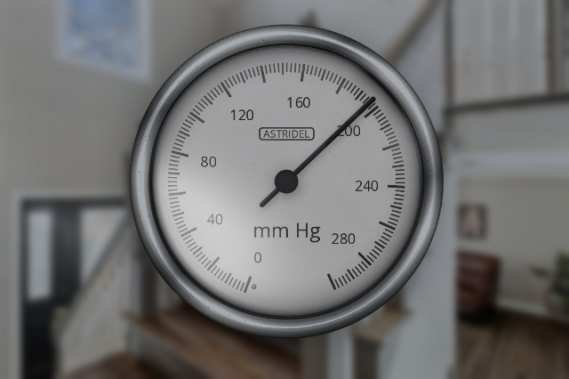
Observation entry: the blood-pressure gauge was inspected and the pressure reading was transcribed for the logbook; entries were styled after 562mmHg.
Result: 196mmHg
